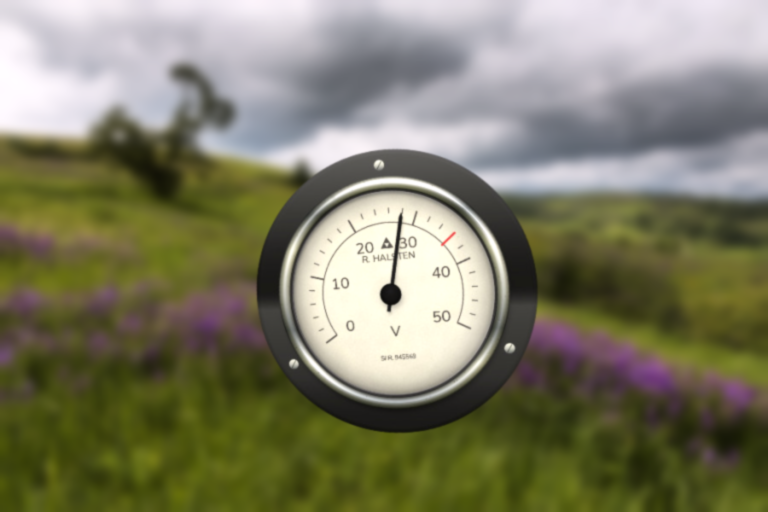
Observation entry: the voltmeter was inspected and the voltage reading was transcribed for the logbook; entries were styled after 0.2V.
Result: 28V
